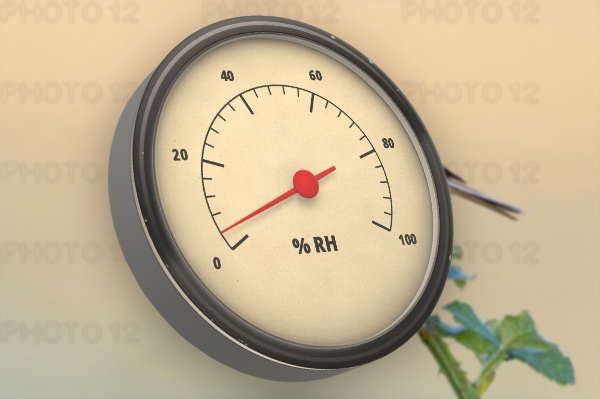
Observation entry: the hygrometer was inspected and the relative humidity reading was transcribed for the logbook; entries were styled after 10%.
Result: 4%
